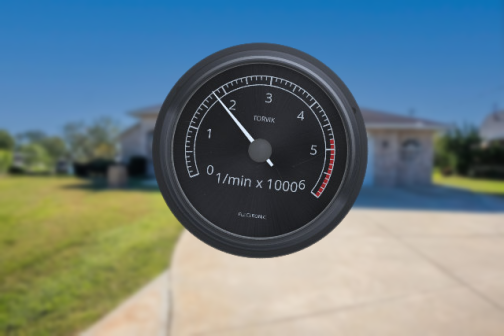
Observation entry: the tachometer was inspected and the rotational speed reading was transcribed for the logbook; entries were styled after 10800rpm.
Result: 1800rpm
